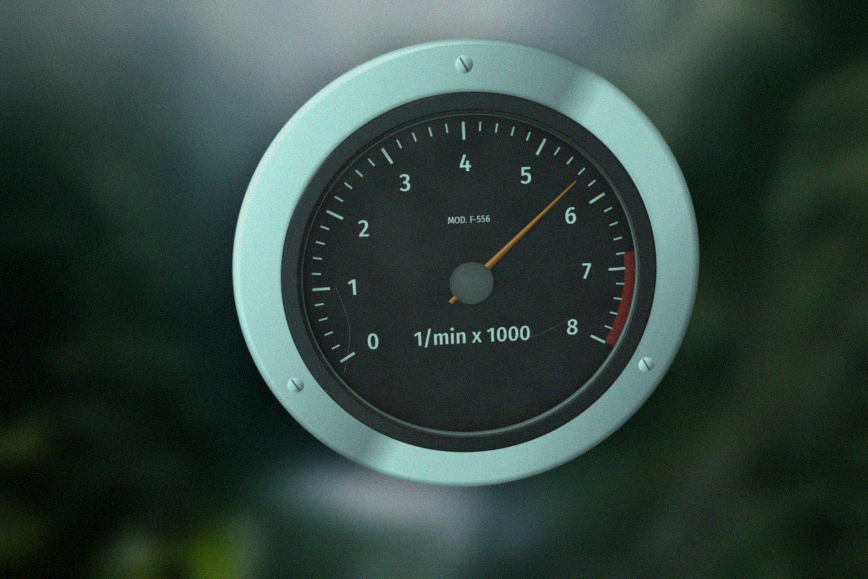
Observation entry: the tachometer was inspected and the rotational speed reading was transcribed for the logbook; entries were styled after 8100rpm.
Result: 5600rpm
